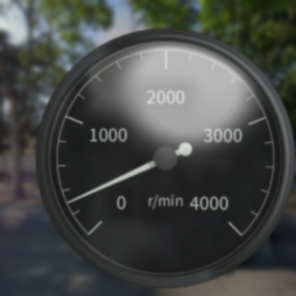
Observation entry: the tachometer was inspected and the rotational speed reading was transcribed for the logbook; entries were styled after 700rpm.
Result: 300rpm
